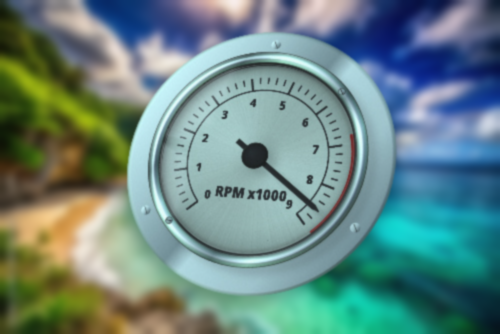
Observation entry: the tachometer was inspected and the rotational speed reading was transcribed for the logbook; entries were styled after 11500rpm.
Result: 8600rpm
